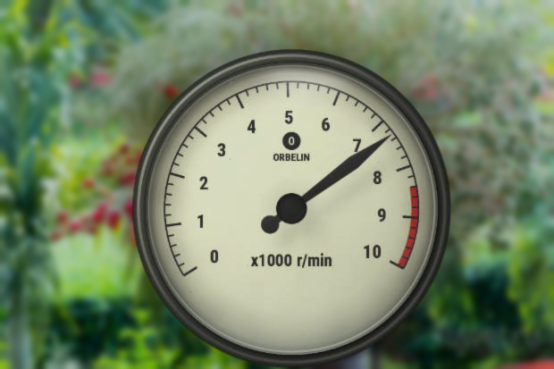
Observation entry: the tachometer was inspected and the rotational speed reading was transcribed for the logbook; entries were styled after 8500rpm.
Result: 7300rpm
